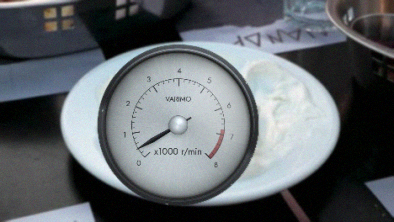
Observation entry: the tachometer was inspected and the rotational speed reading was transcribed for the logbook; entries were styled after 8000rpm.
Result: 400rpm
